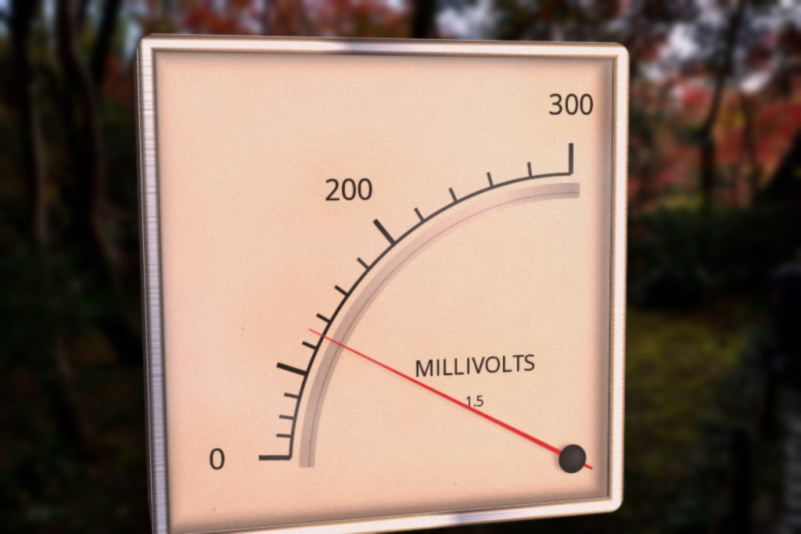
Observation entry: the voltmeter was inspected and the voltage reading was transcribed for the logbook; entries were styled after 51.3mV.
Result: 130mV
